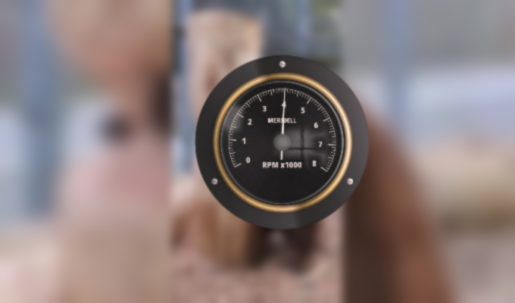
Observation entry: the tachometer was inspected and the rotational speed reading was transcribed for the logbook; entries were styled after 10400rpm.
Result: 4000rpm
